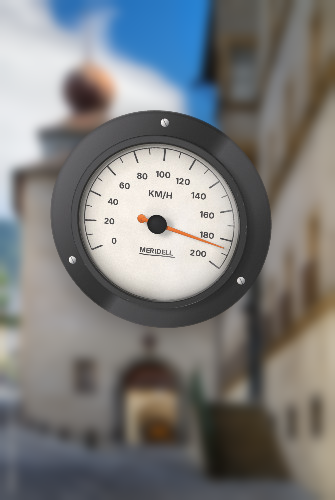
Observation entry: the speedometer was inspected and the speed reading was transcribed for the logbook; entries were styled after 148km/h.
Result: 185km/h
